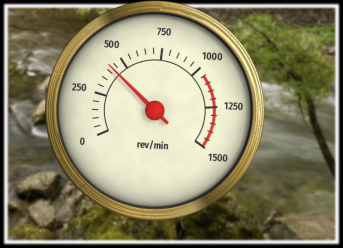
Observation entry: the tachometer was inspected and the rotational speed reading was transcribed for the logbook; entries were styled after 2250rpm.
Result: 425rpm
